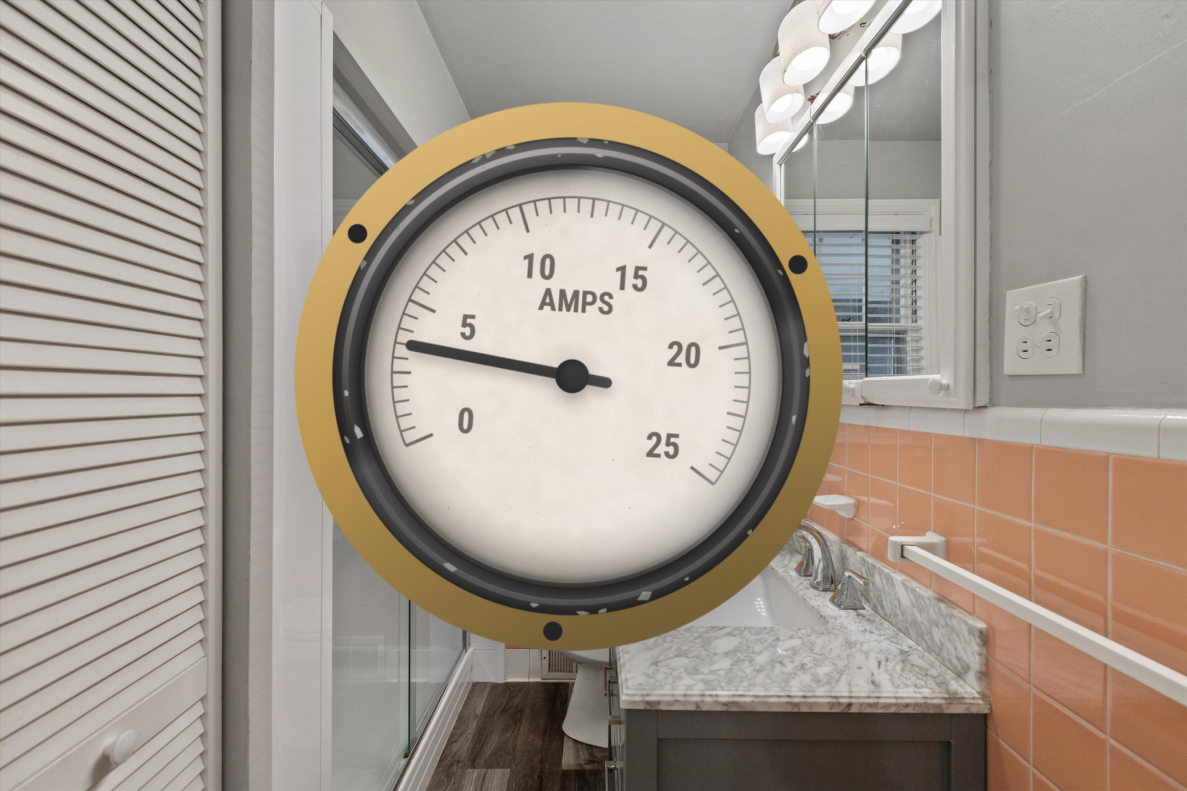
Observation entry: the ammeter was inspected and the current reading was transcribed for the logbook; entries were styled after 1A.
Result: 3.5A
